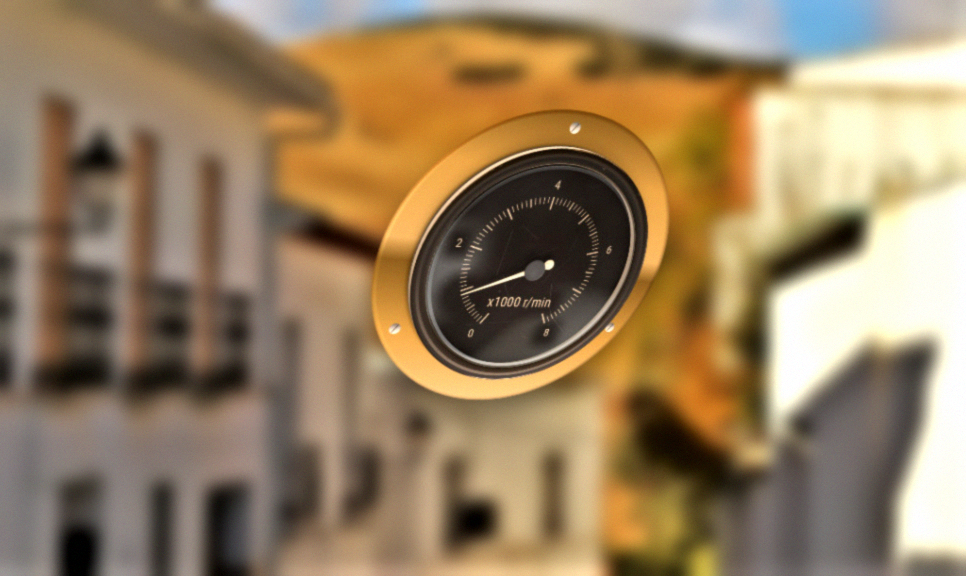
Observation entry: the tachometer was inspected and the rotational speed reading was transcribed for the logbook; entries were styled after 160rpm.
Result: 1000rpm
